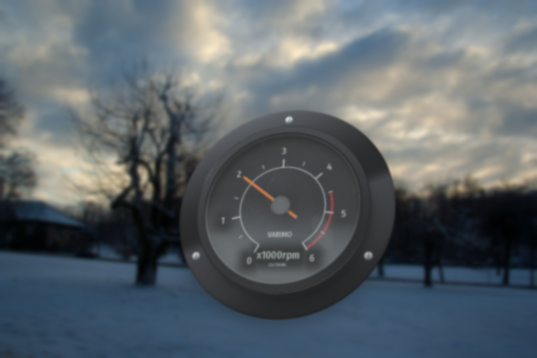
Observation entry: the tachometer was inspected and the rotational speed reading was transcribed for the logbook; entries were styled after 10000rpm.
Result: 2000rpm
